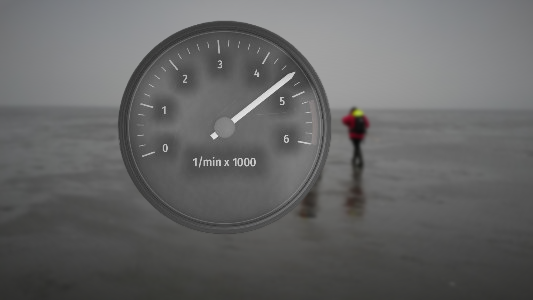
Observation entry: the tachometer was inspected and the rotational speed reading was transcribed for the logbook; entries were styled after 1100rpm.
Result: 4600rpm
